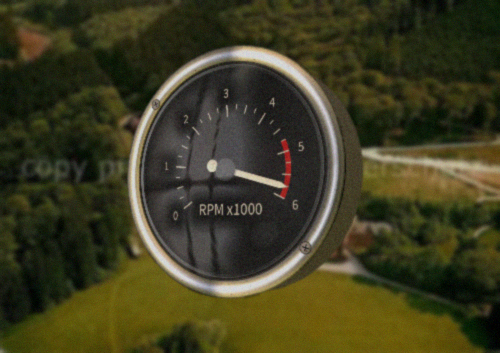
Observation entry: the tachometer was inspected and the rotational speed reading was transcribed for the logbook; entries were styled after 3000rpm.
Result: 5750rpm
